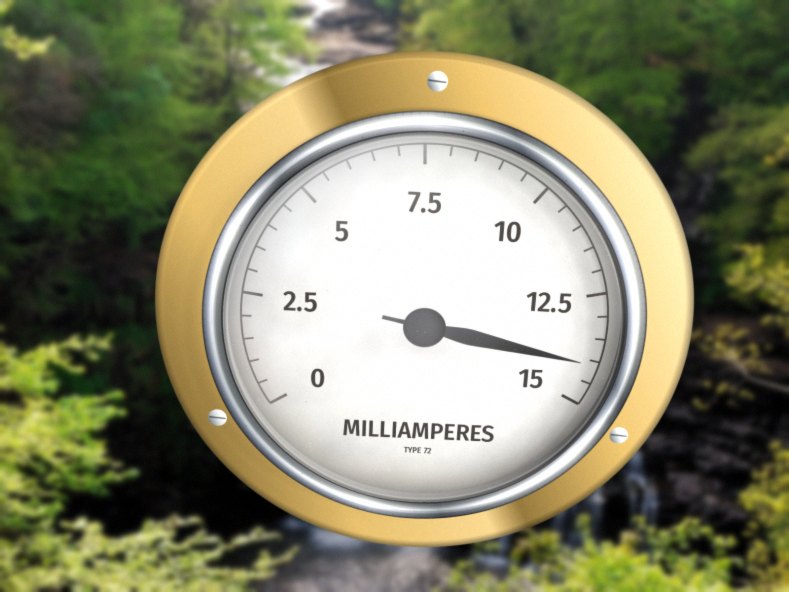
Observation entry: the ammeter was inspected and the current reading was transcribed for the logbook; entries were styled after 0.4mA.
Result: 14mA
